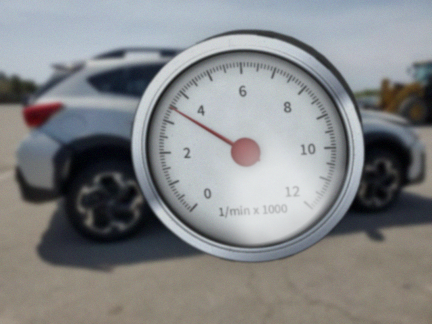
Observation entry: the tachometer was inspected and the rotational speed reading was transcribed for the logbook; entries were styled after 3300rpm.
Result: 3500rpm
